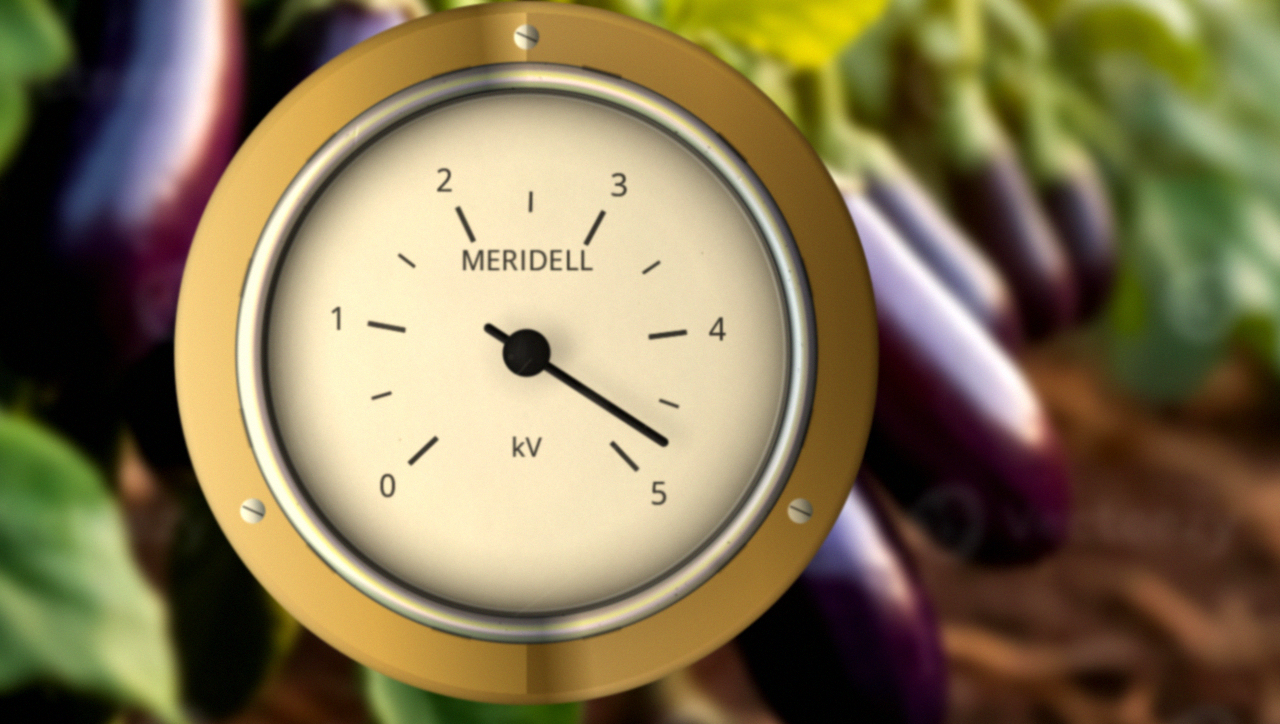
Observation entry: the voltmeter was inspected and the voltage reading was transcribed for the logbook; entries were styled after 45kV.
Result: 4.75kV
